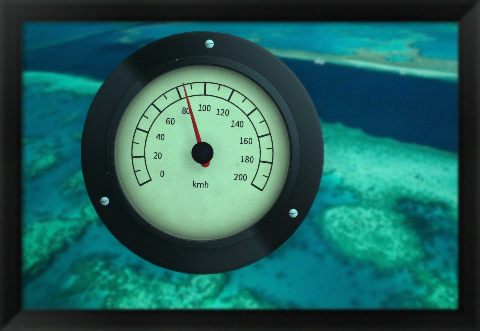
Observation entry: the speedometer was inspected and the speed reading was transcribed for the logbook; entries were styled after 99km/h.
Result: 85km/h
